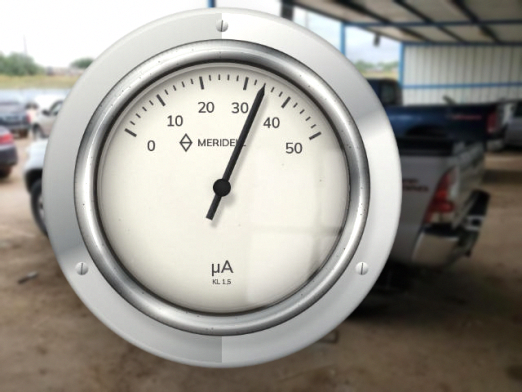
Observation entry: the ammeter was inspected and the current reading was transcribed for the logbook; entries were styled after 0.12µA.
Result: 34µA
